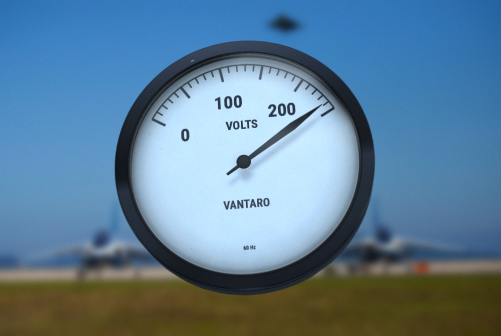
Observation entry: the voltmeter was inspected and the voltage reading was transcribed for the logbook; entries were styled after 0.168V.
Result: 240V
